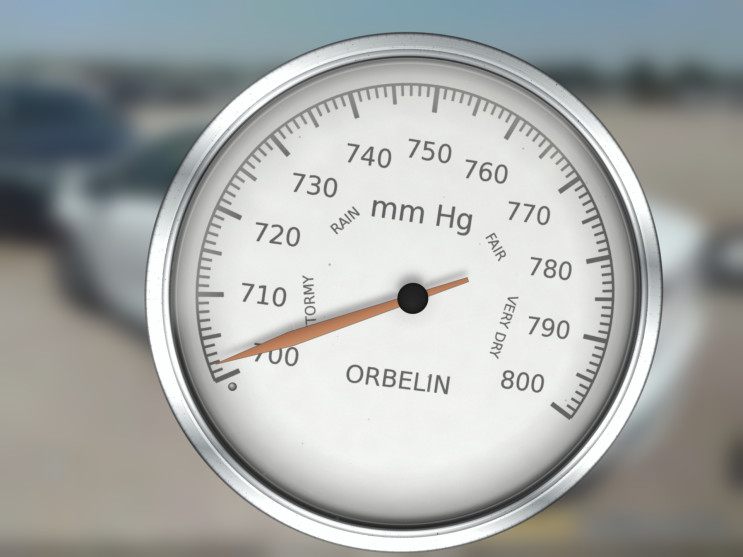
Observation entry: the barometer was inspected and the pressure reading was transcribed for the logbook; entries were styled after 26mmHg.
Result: 702mmHg
